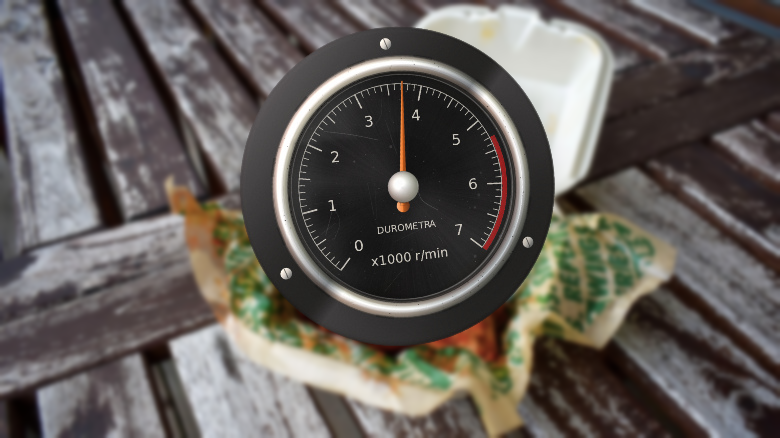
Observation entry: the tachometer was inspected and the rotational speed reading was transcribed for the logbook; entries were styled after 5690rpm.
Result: 3700rpm
